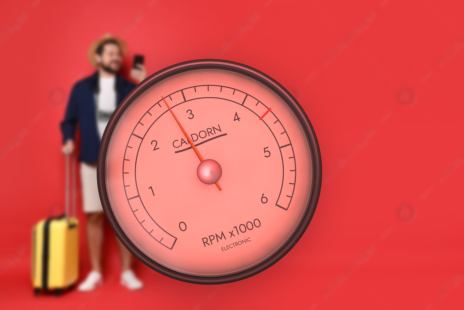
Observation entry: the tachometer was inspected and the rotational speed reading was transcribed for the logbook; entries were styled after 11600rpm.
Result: 2700rpm
